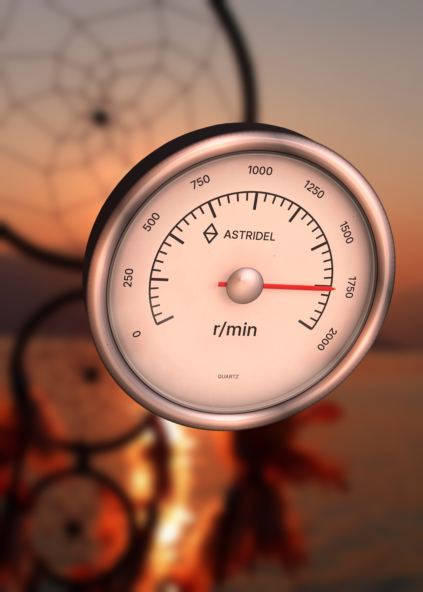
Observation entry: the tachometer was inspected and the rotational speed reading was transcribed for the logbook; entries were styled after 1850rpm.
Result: 1750rpm
